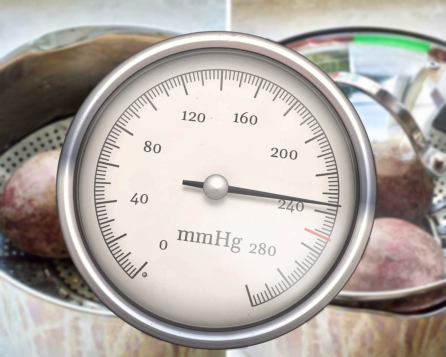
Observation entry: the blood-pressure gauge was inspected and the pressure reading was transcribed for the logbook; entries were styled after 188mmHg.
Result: 236mmHg
